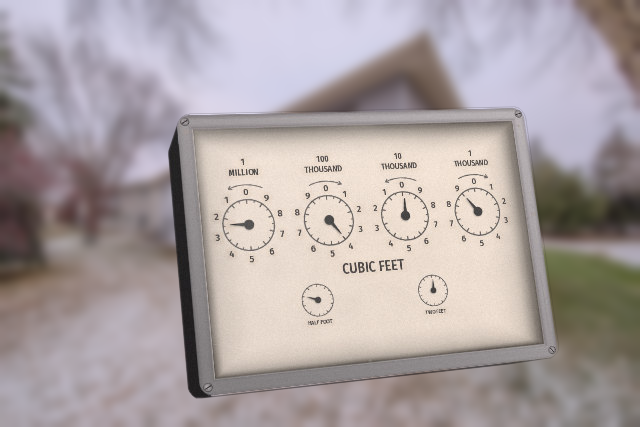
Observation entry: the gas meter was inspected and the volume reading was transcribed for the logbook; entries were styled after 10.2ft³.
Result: 239900ft³
